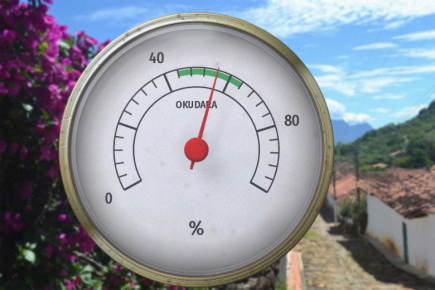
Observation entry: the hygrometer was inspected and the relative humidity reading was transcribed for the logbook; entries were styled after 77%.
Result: 56%
